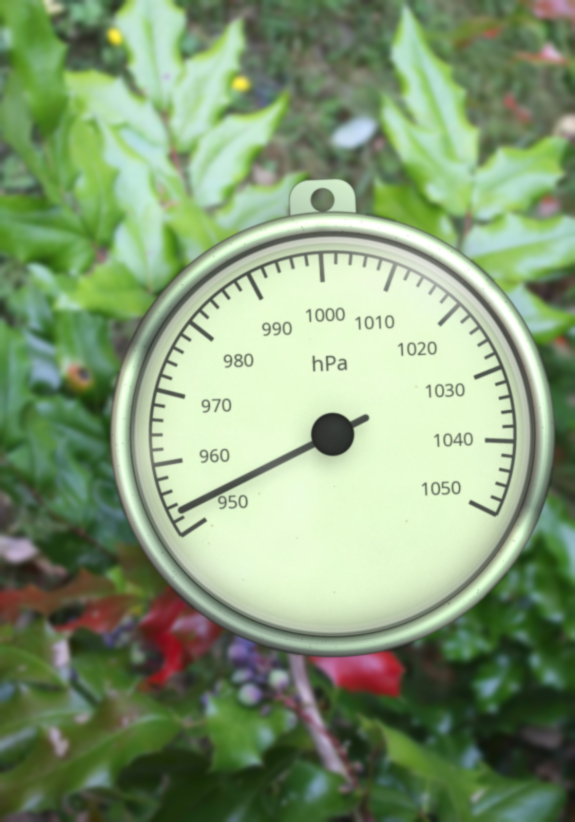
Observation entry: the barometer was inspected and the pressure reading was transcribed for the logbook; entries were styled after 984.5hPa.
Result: 953hPa
